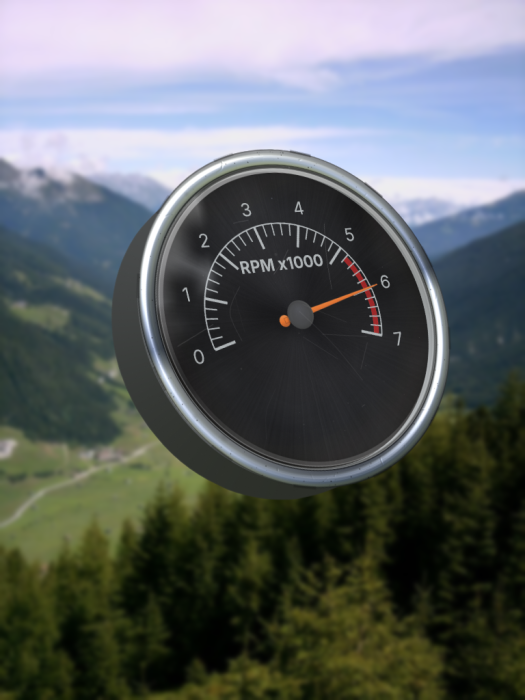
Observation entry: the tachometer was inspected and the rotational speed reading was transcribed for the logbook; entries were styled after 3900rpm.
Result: 6000rpm
